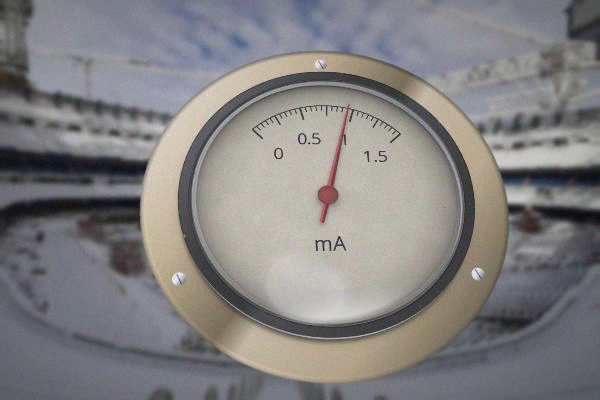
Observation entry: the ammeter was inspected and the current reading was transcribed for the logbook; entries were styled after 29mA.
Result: 0.95mA
